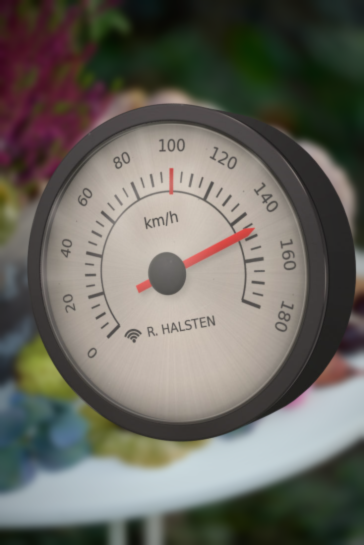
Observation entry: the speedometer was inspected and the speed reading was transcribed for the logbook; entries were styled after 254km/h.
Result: 147.5km/h
